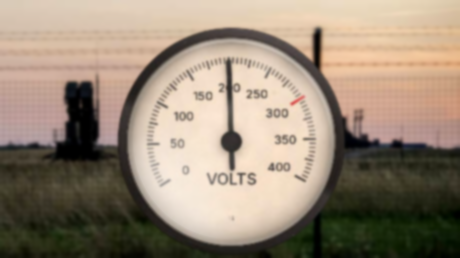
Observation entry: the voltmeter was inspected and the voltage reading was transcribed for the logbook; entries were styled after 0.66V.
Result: 200V
